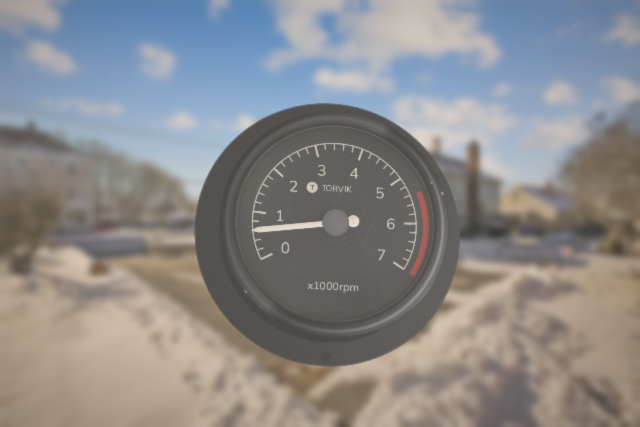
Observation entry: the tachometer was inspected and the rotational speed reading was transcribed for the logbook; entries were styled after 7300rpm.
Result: 600rpm
